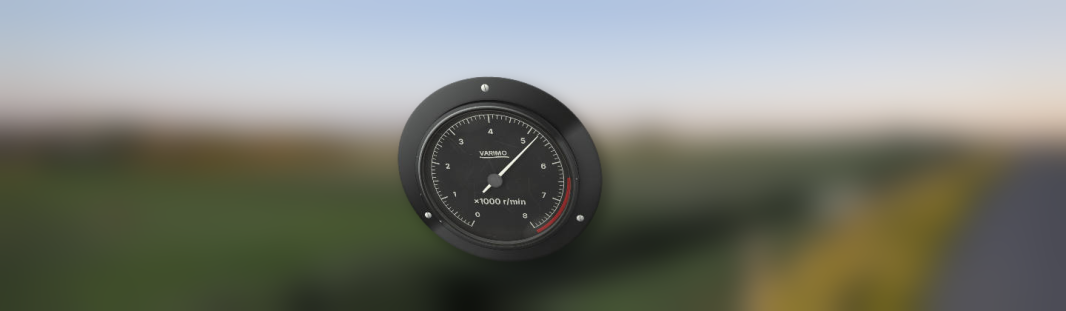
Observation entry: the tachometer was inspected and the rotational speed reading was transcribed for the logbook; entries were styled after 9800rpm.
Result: 5200rpm
